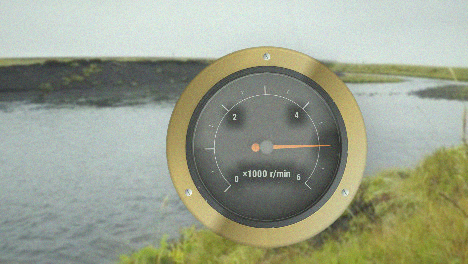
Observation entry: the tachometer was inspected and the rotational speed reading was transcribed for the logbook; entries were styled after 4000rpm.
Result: 5000rpm
